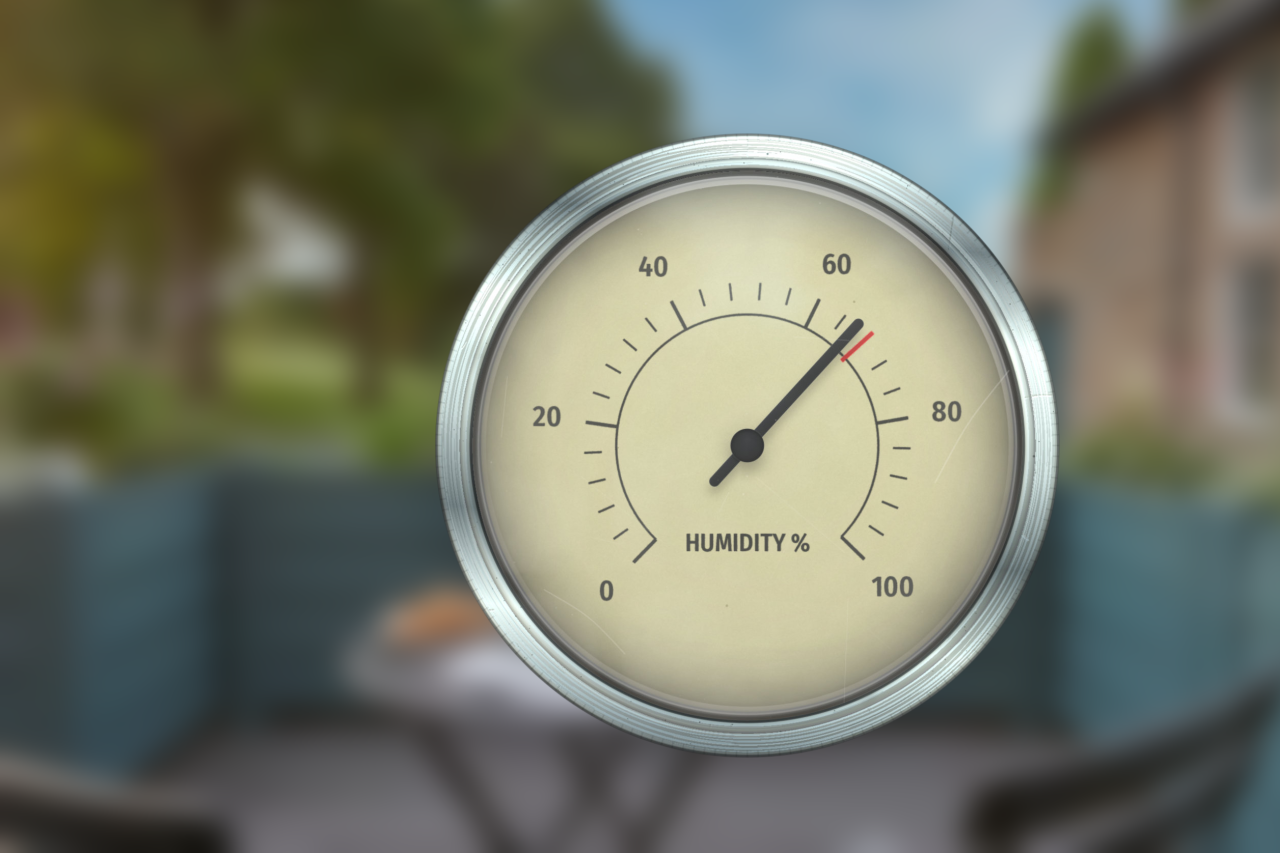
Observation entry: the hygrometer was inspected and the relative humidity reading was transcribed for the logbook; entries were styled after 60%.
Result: 66%
